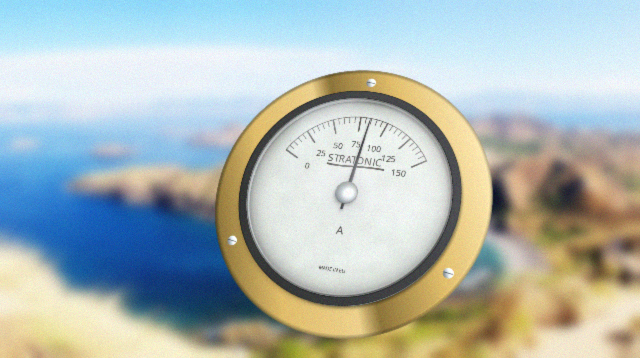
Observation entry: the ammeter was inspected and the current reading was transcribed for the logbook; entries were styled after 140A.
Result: 85A
